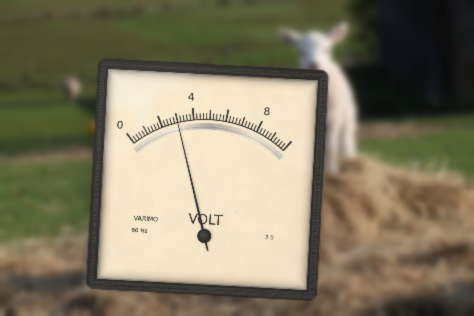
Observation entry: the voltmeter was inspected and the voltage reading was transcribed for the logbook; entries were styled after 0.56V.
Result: 3V
